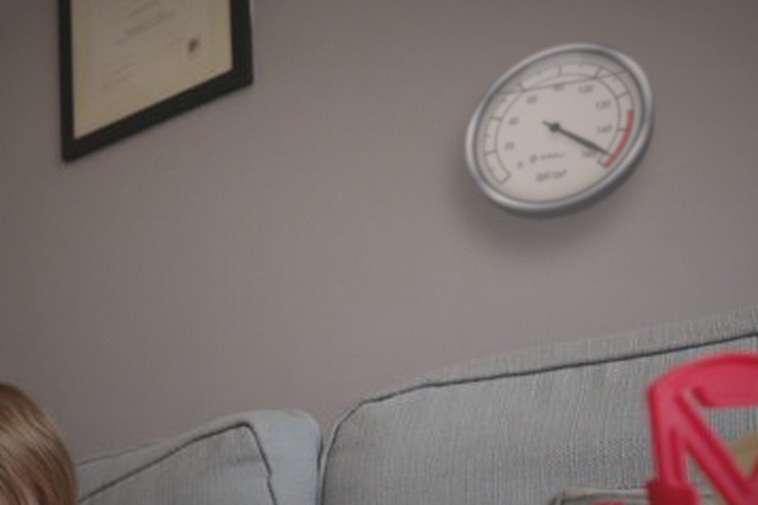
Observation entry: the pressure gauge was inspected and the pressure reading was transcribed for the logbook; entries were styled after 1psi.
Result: 155psi
